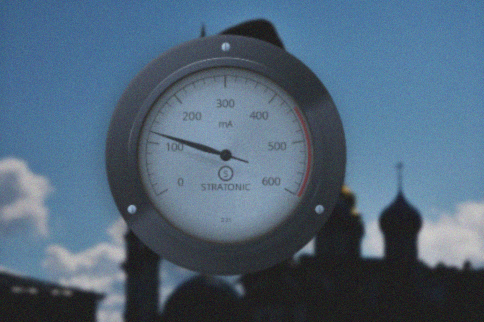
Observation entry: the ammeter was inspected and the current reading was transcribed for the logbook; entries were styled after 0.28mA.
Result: 120mA
